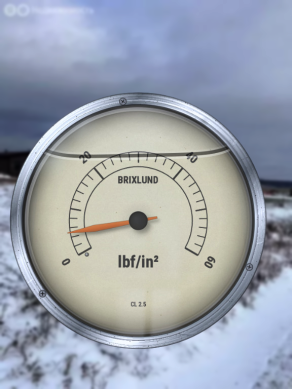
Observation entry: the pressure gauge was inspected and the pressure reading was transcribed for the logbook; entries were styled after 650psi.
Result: 5psi
